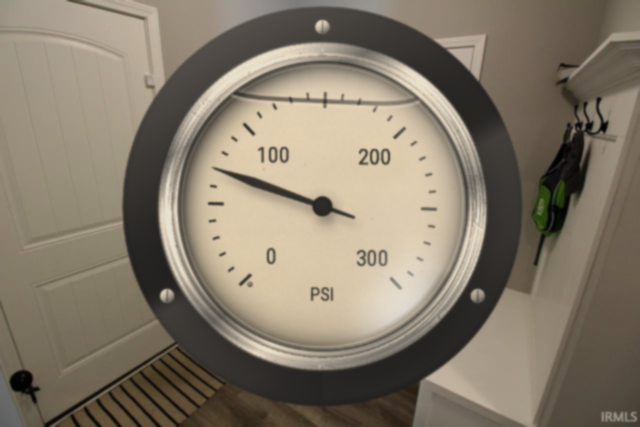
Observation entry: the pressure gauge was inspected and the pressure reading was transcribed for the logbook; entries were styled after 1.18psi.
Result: 70psi
